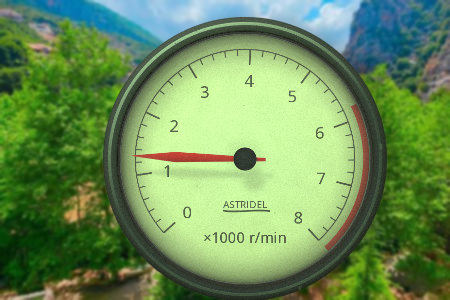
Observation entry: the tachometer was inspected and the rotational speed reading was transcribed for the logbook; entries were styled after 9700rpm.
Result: 1300rpm
